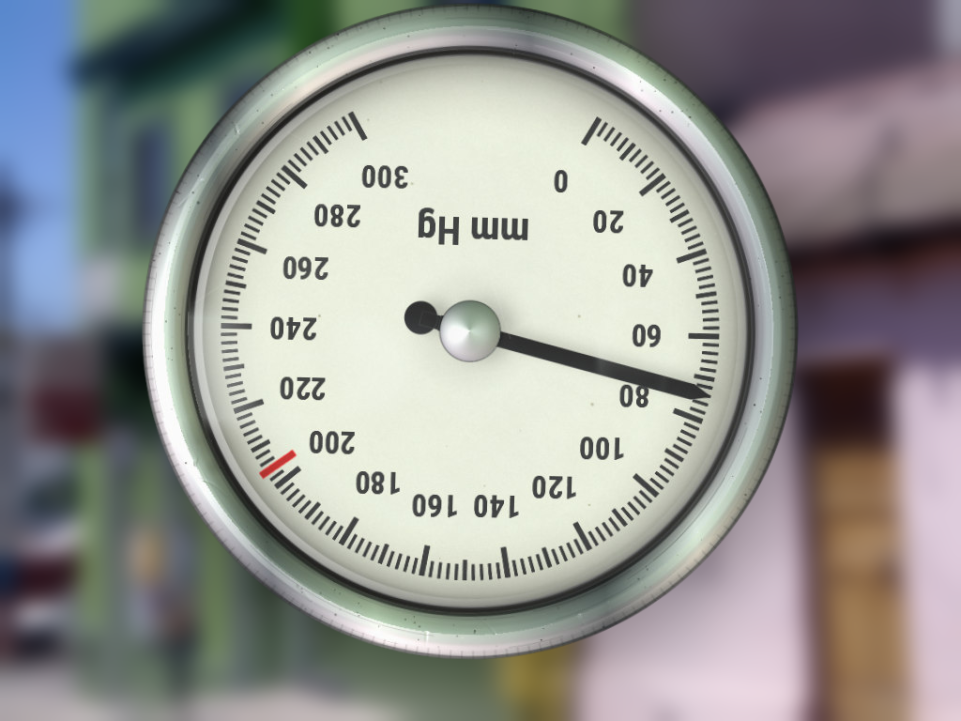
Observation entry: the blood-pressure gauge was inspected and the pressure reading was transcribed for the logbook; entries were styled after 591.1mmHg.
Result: 74mmHg
